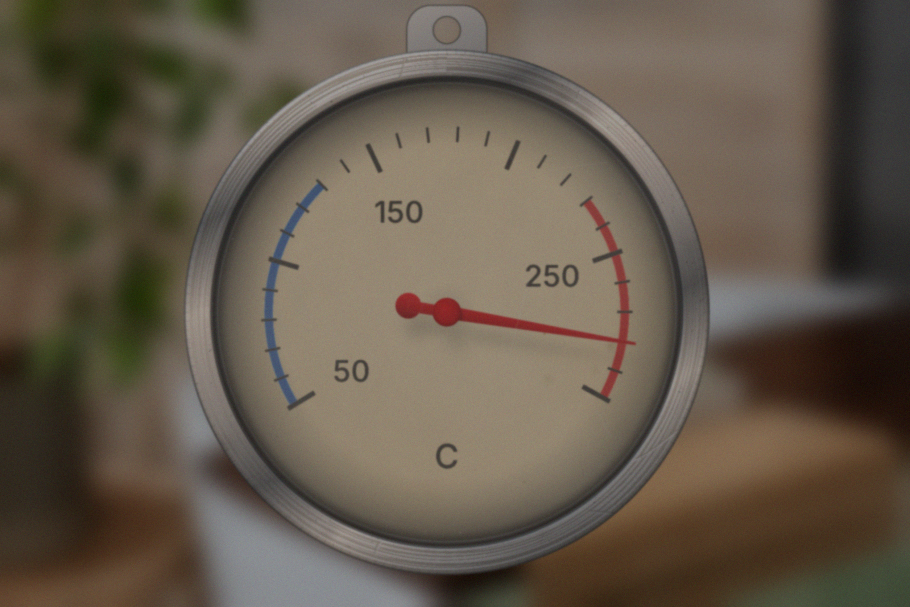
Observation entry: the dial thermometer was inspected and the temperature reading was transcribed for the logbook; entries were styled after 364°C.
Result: 280°C
